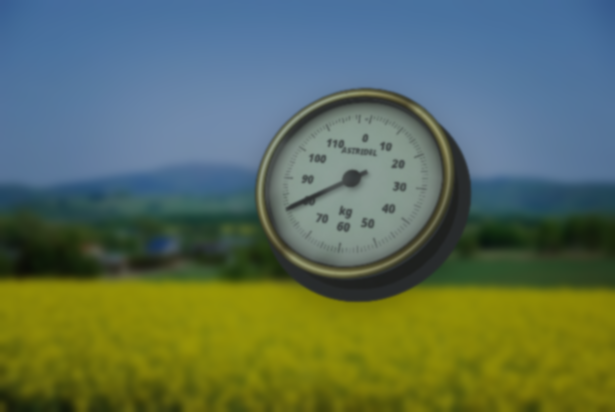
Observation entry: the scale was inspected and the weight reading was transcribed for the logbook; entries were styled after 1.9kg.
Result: 80kg
